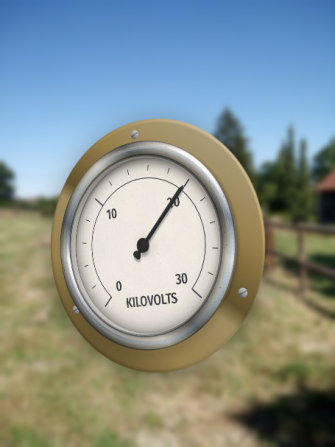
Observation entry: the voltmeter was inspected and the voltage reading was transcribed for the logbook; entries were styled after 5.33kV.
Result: 20kV
